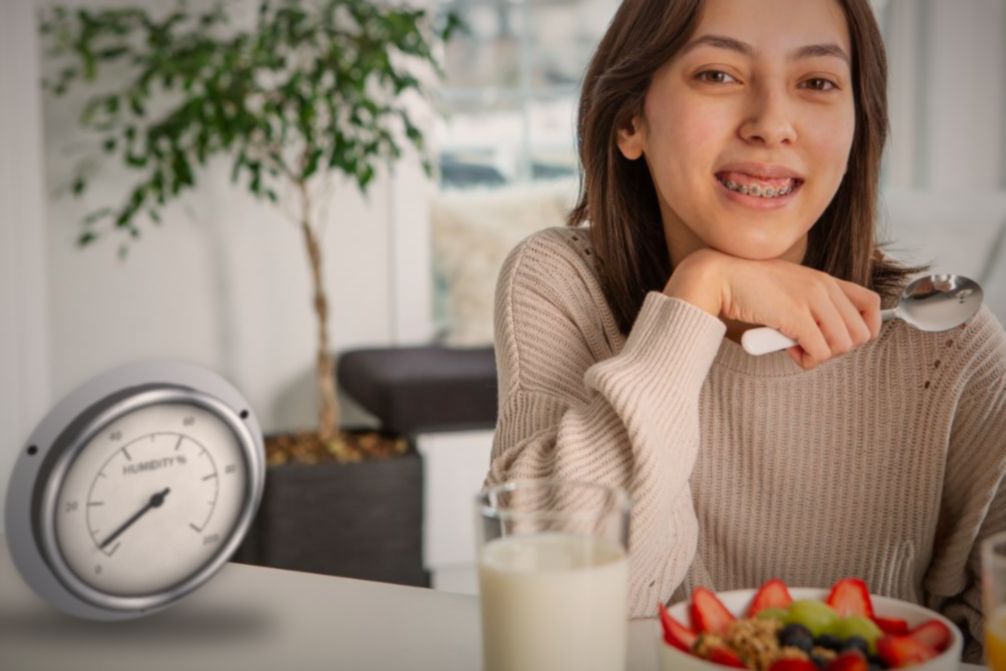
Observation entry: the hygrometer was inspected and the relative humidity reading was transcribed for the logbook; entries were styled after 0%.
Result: 5%
